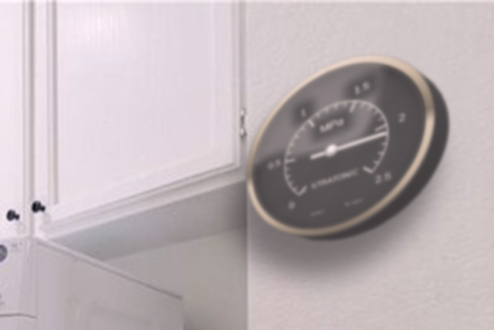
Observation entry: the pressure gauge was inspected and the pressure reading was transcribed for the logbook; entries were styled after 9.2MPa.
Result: 2.1MPa
